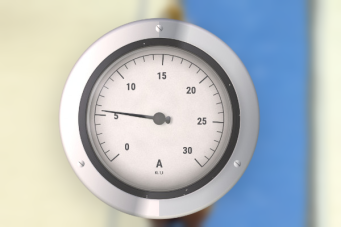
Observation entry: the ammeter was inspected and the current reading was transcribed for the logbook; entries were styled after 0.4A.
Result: 5.5A
